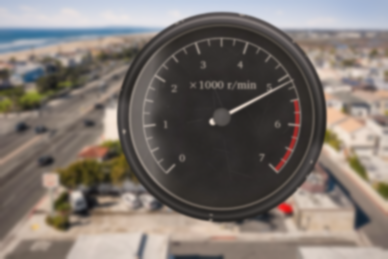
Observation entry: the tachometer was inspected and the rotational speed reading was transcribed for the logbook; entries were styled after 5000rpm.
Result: 5125rpm
